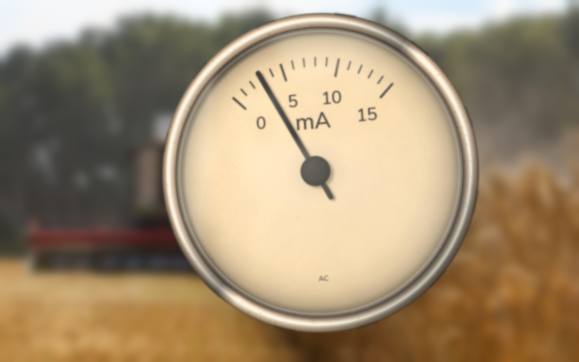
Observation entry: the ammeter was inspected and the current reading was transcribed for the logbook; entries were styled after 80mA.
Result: 3mA
